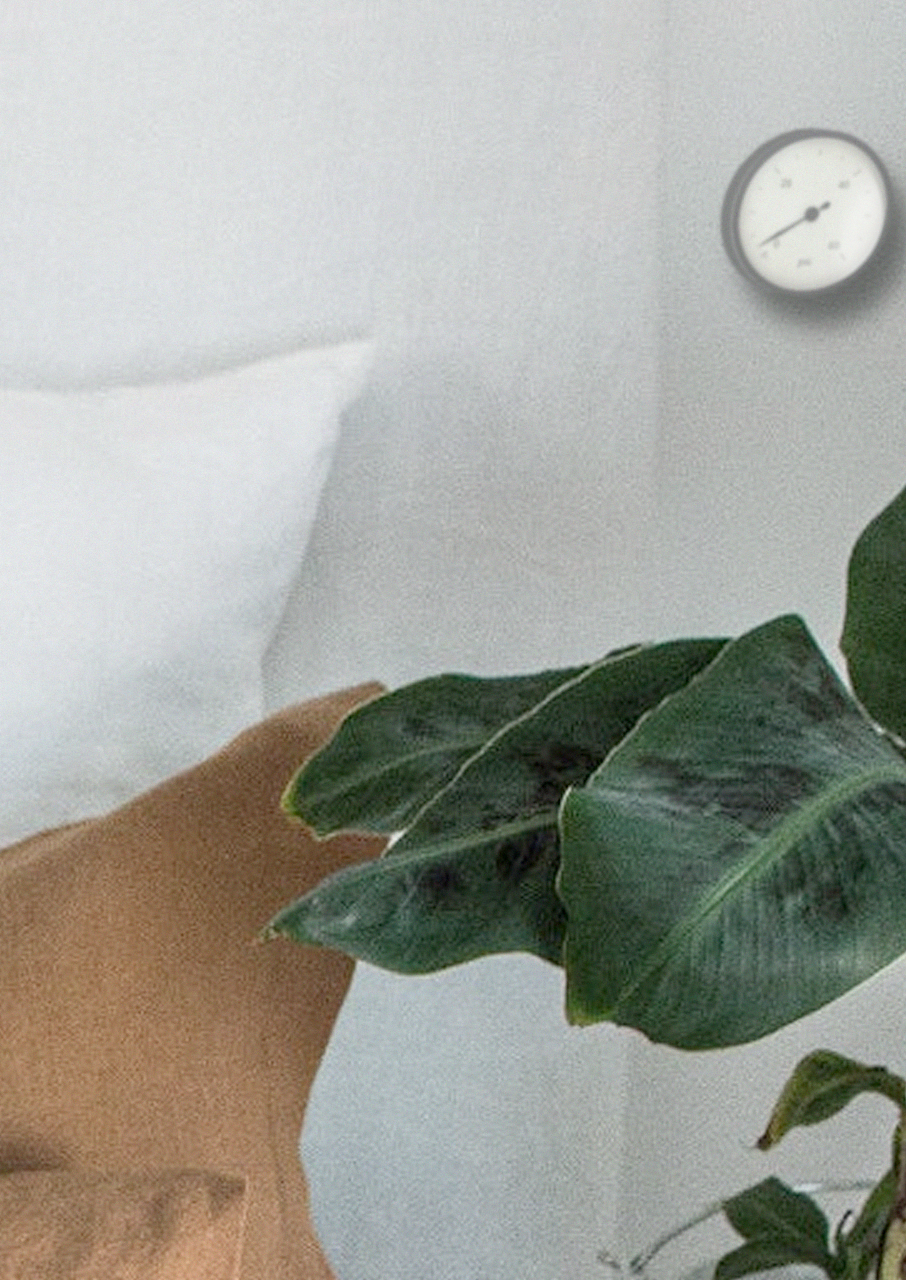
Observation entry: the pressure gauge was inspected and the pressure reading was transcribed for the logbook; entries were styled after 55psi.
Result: 2.5psi
